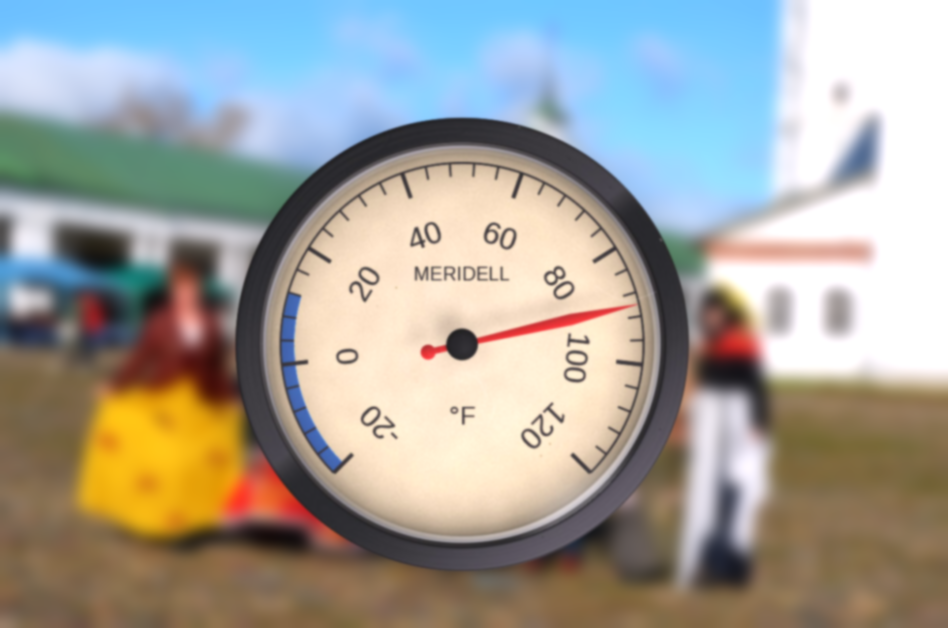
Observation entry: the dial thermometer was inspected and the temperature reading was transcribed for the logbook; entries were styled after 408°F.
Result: 90°F
